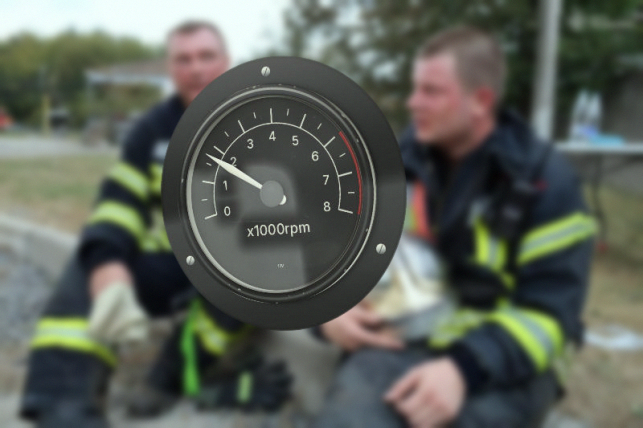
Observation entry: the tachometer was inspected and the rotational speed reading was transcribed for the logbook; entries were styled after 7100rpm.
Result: 1750rpm
